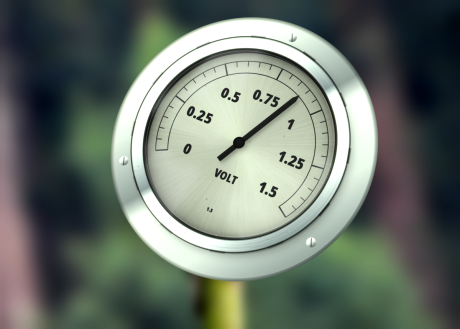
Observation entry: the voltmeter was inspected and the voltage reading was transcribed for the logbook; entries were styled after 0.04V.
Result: 0.9V
